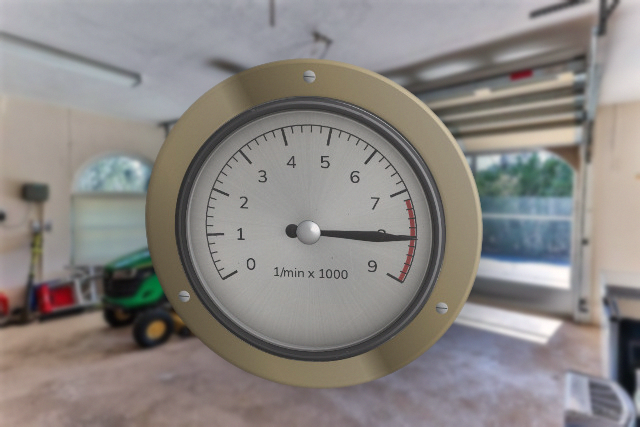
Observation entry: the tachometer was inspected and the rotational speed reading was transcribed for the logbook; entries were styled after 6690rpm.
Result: 8000rpm
